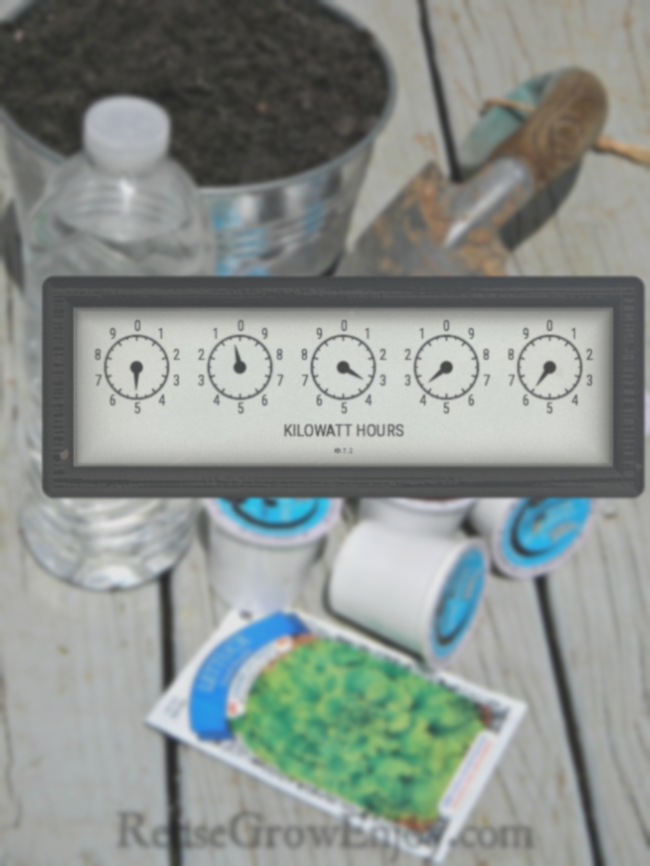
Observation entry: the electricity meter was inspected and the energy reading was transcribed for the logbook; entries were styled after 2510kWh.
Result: 50336kWh
